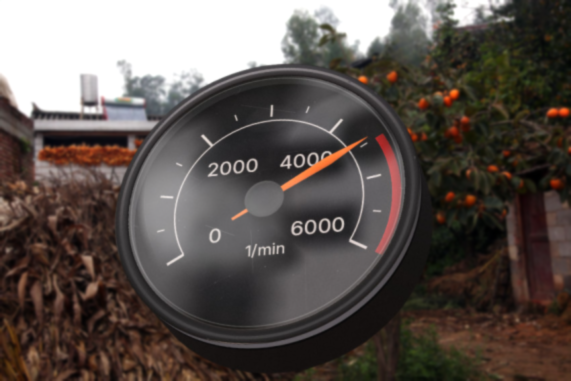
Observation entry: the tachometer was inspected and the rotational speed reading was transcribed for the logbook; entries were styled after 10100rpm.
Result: 4500rpm
